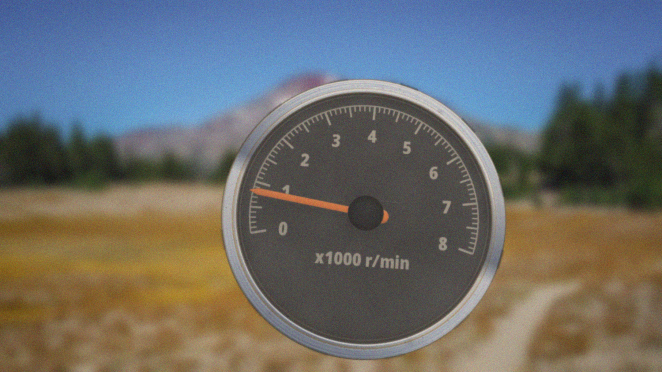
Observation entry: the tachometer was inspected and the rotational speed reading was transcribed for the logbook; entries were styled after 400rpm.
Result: 800rpm
